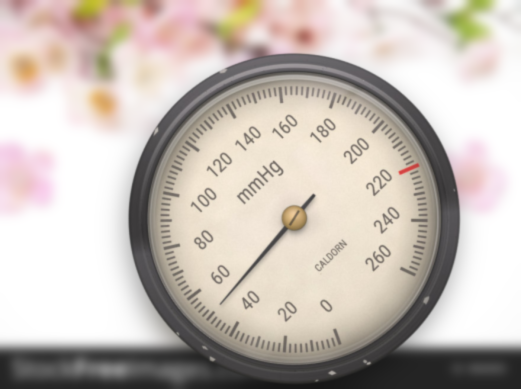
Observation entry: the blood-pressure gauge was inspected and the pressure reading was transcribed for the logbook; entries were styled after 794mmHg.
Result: 50mmHg
